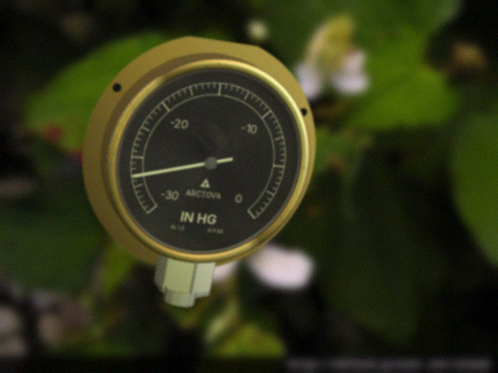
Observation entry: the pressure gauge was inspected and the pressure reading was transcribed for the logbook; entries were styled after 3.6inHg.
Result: -26.5inHg
